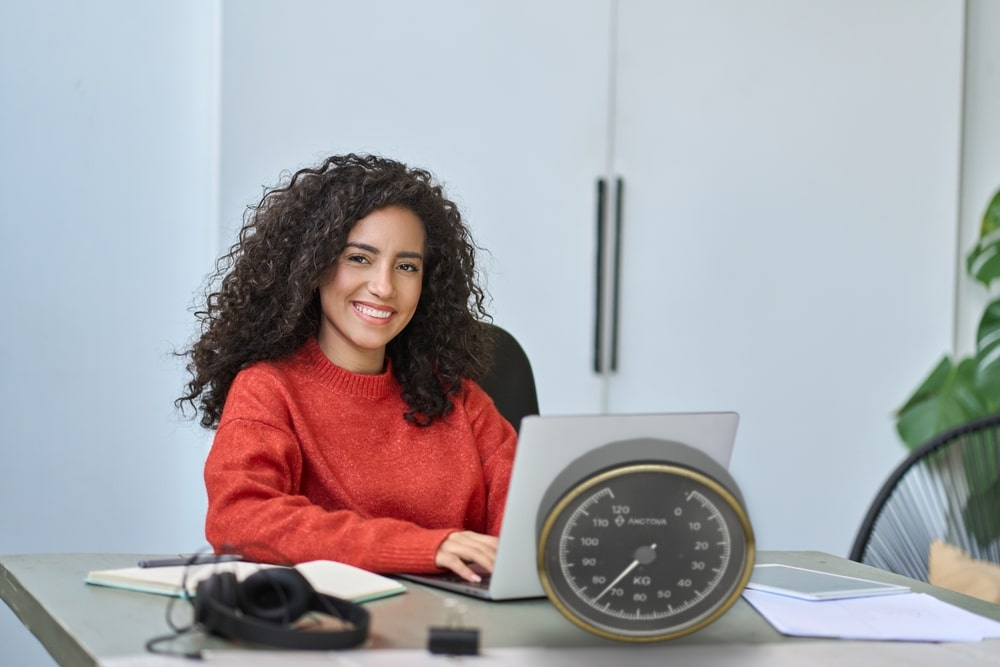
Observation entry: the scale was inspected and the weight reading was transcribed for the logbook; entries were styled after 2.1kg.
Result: 75kg
